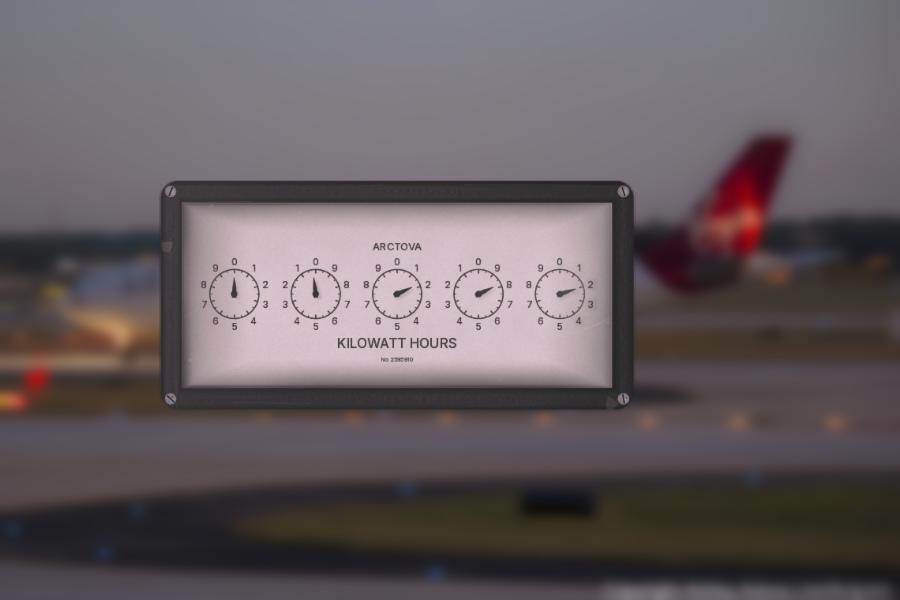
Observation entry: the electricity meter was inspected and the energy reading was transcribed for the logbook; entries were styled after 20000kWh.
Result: 182kWh
